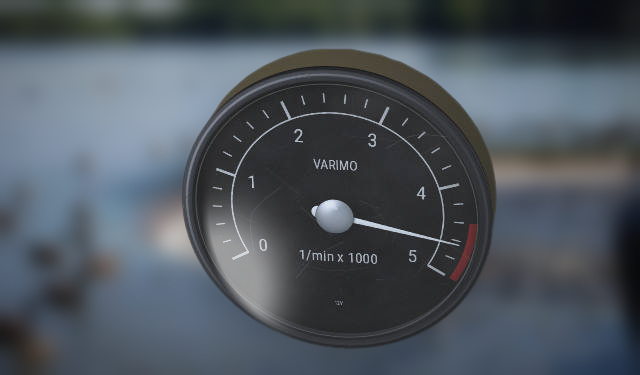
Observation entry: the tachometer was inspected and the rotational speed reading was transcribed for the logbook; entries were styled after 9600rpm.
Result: 4600rpm
